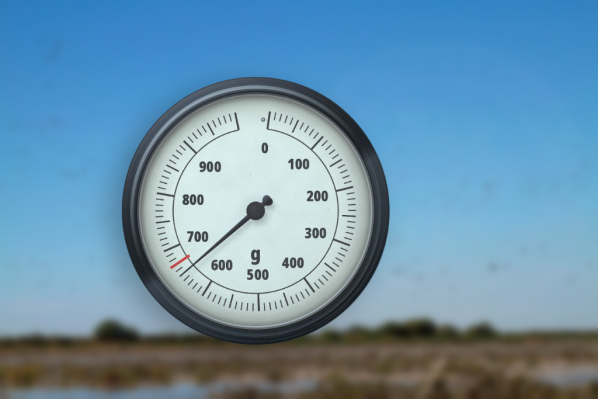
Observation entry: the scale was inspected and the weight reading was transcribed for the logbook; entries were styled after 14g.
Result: 650g
